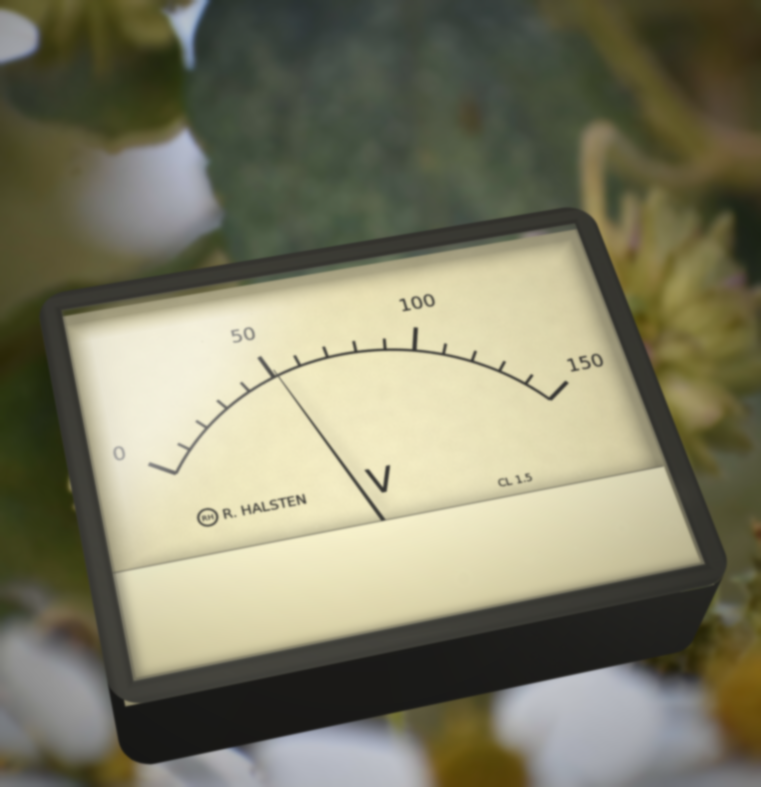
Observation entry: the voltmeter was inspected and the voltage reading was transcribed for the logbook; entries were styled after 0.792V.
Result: 50V
